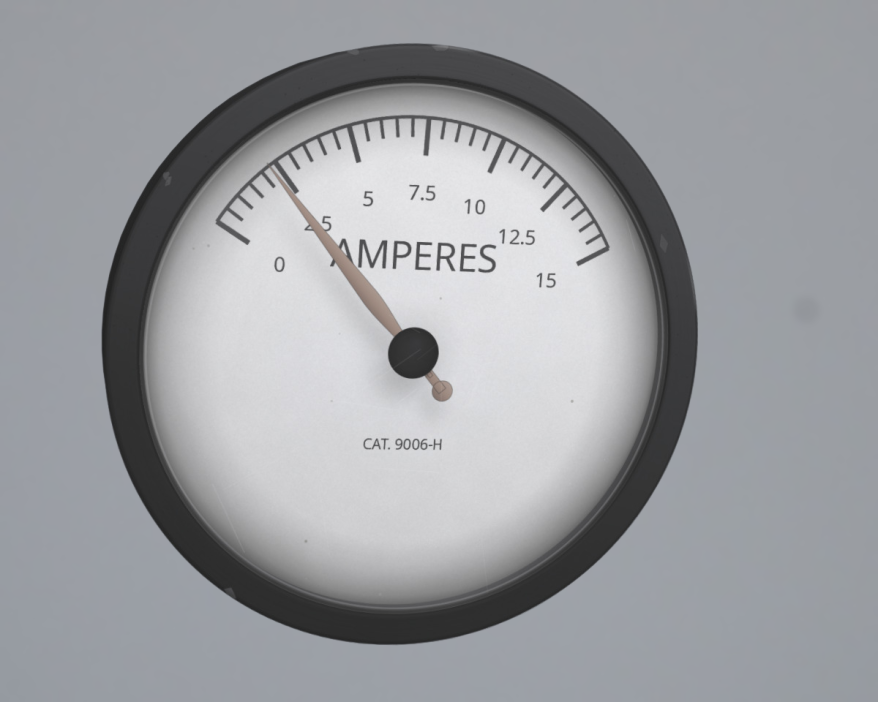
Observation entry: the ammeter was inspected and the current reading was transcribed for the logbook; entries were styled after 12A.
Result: 2.25A
